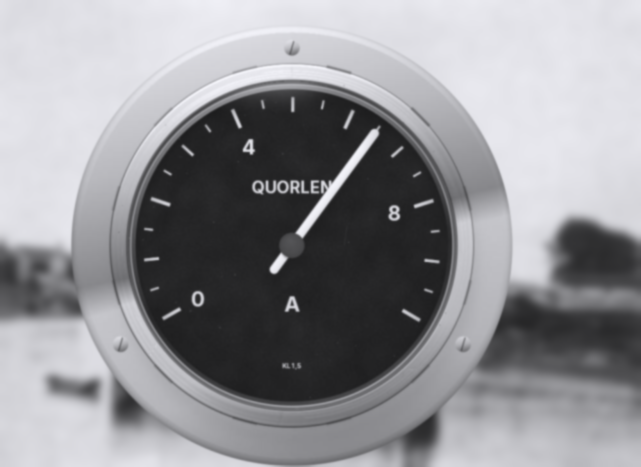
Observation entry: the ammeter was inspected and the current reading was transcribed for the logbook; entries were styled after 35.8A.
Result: 6.5A
